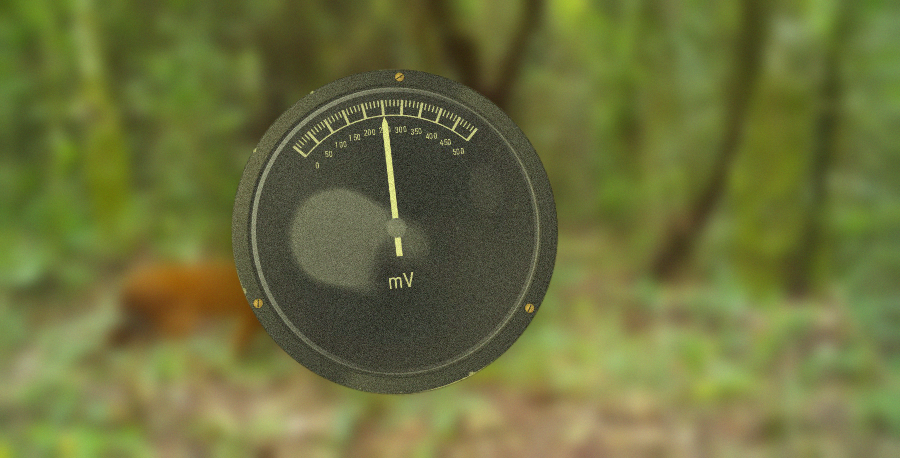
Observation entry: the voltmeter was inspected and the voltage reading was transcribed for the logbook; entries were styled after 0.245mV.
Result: 250mV
